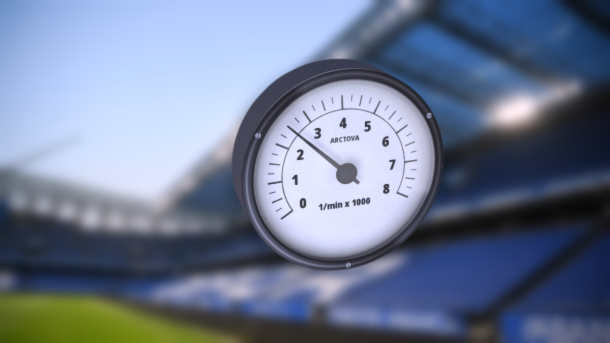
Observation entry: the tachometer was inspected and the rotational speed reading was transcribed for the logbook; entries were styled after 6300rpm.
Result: 2500rpm
